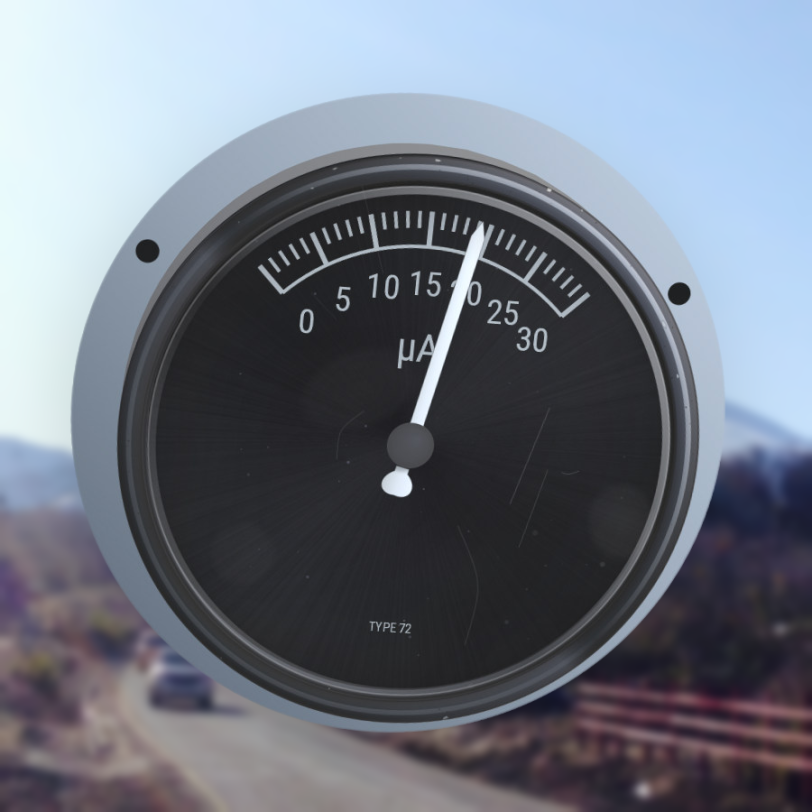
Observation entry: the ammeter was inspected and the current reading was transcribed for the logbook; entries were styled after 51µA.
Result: 19µA
